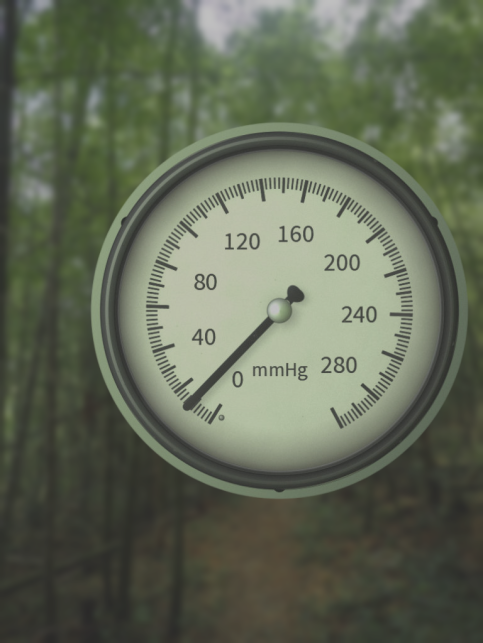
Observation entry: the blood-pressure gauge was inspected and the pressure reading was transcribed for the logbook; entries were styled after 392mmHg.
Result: 12mmHg
